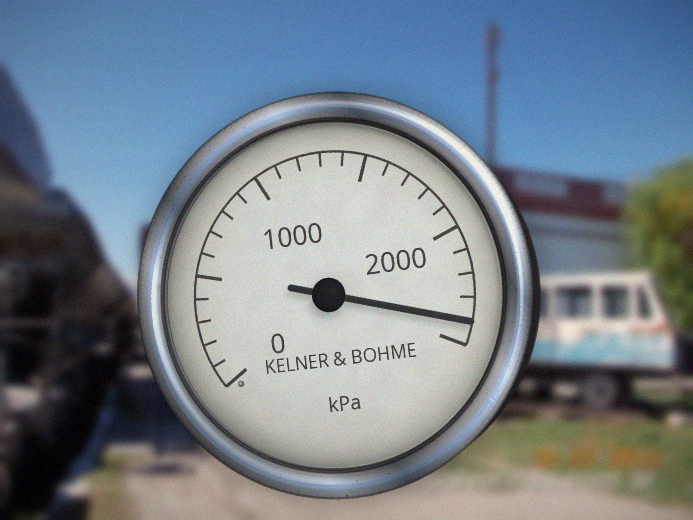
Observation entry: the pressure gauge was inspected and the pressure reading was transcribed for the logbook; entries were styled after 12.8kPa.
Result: 2400kPa
